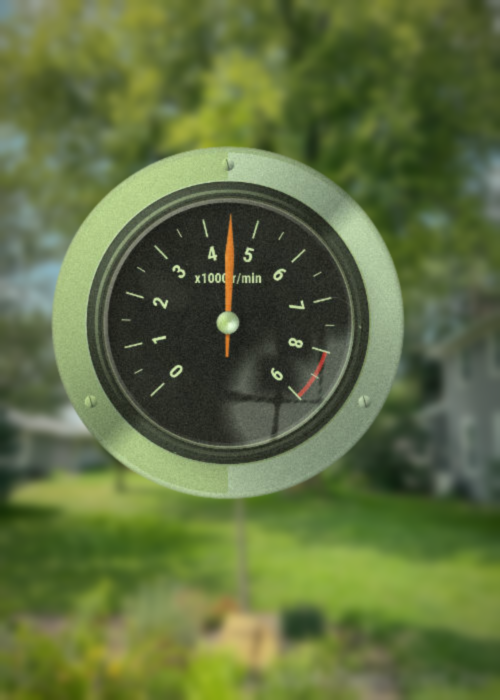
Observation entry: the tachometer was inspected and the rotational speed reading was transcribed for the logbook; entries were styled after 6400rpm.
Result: 4500rpm
